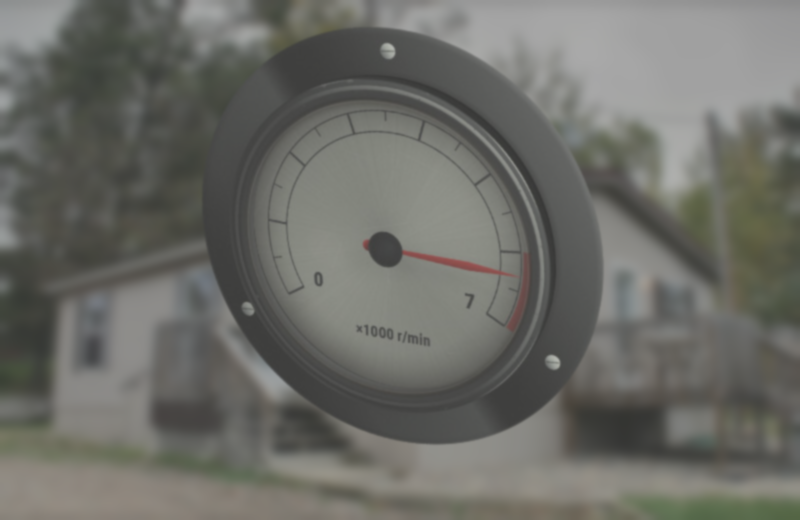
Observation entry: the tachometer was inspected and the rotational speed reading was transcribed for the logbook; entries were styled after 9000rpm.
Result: 6250rpm
